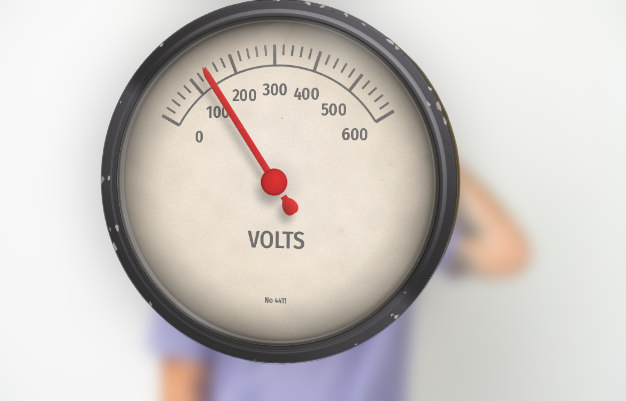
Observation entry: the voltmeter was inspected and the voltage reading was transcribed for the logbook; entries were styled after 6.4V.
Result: 140V
